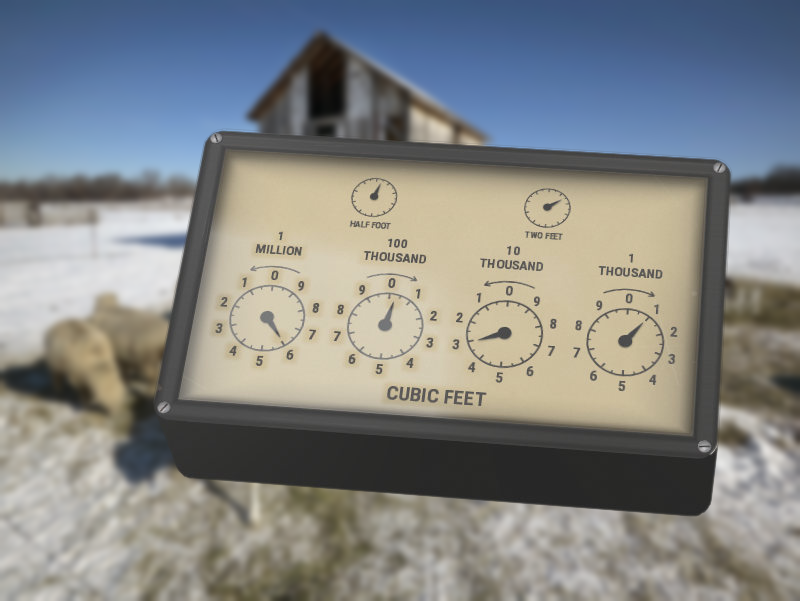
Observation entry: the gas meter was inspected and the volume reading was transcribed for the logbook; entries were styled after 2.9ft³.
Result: 603100ft³
